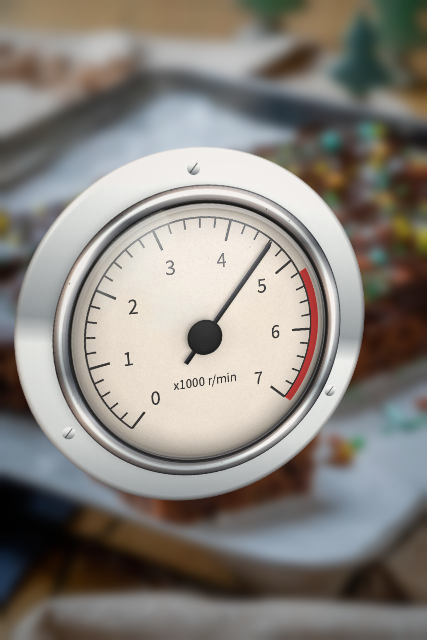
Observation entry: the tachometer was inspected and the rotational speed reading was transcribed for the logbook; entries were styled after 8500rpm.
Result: 4600rpm
